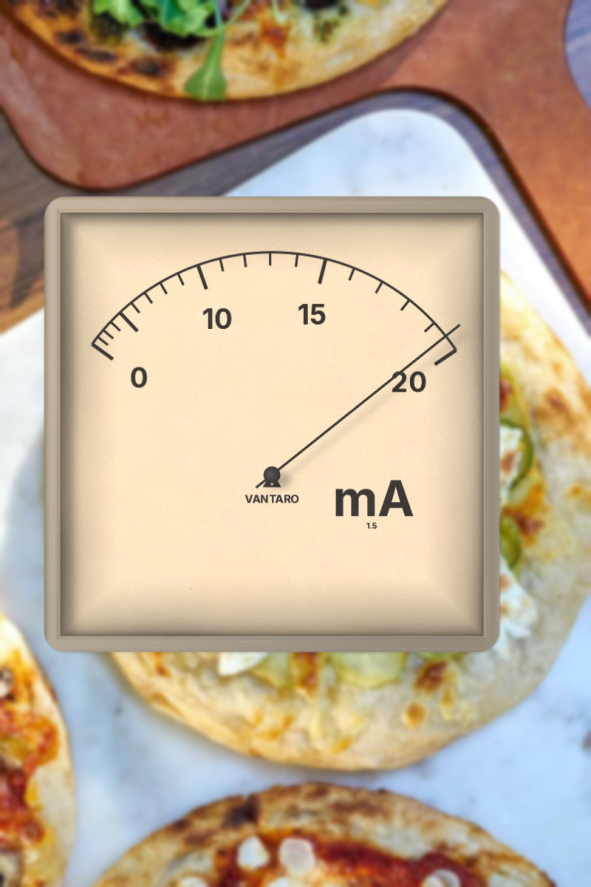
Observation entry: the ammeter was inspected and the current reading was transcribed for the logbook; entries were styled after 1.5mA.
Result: 19.5mA
